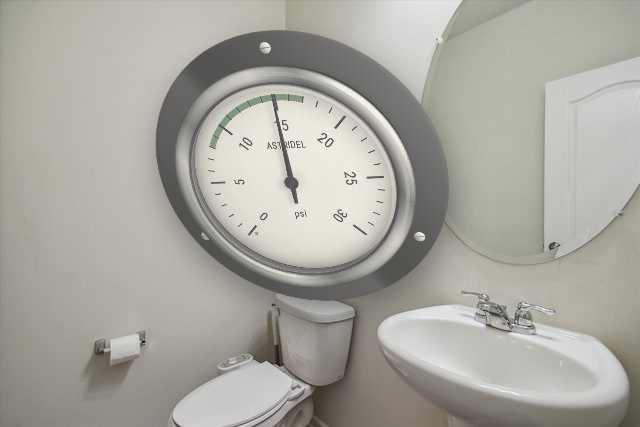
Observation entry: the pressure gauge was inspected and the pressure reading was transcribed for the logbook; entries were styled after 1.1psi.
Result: 15psi
